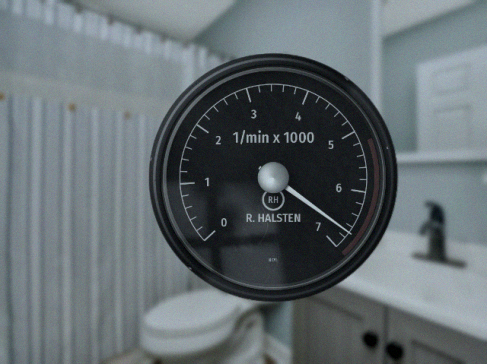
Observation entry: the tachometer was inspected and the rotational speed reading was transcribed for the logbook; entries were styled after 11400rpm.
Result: 6700rpm
